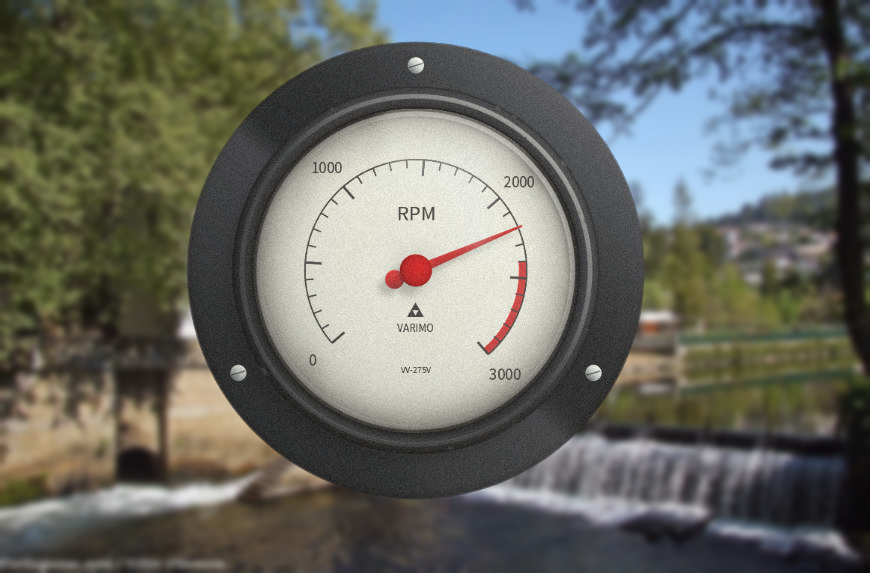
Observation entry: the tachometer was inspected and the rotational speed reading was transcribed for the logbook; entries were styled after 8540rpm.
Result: 2200rpm
